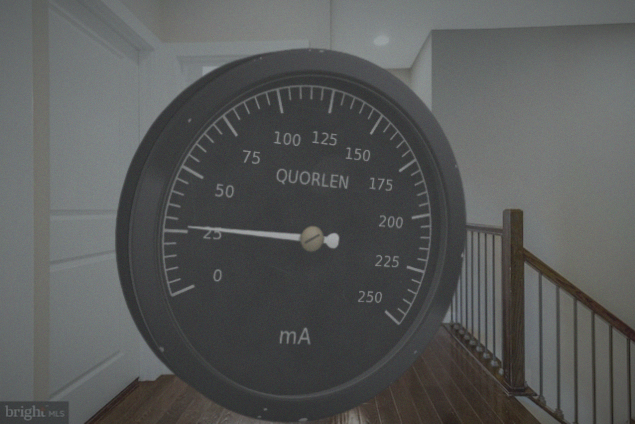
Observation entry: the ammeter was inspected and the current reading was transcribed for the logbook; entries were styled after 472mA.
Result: 27.5mA
